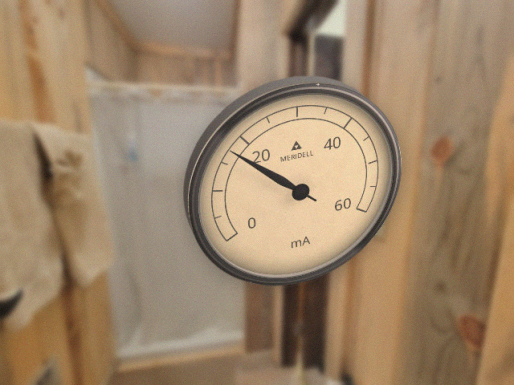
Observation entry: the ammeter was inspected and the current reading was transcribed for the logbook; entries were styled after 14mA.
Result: 17.5mA
